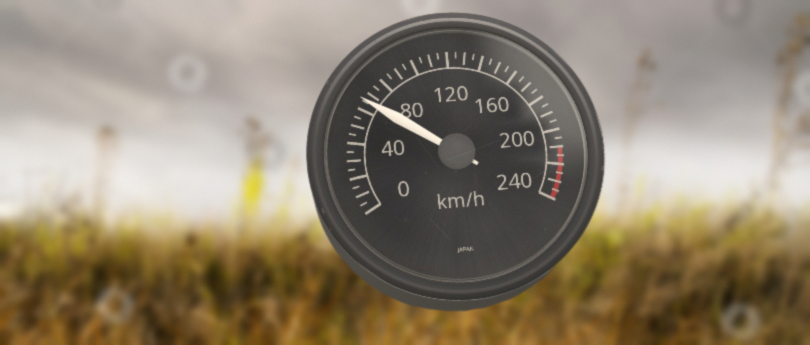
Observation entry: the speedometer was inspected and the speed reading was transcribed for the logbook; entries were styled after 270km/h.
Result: 65km/h
